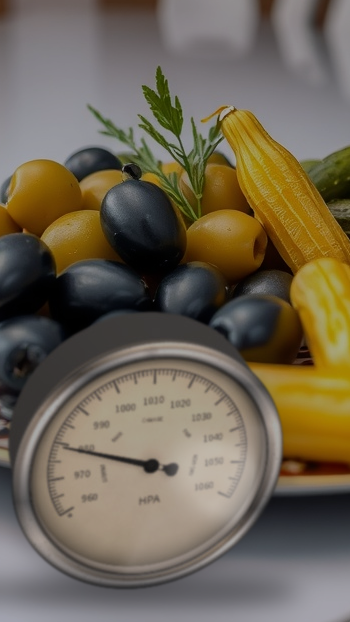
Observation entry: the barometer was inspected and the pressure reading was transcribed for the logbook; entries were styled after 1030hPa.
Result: 980hPa
